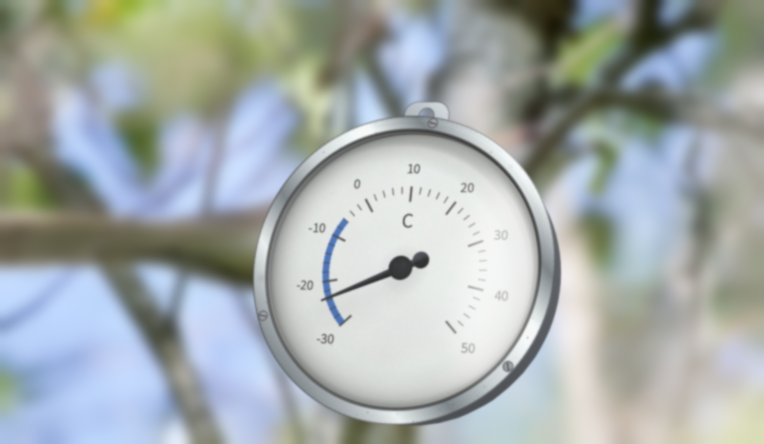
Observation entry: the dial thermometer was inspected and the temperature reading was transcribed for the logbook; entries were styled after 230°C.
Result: -24°C
